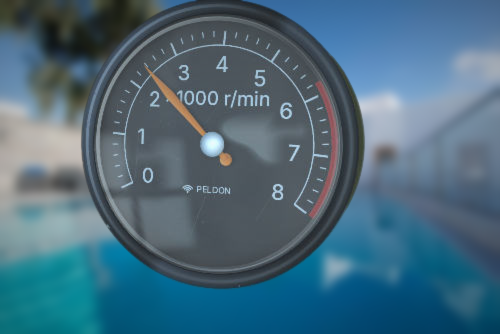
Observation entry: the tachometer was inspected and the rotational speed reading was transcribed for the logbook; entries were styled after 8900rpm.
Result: 2400rpm
